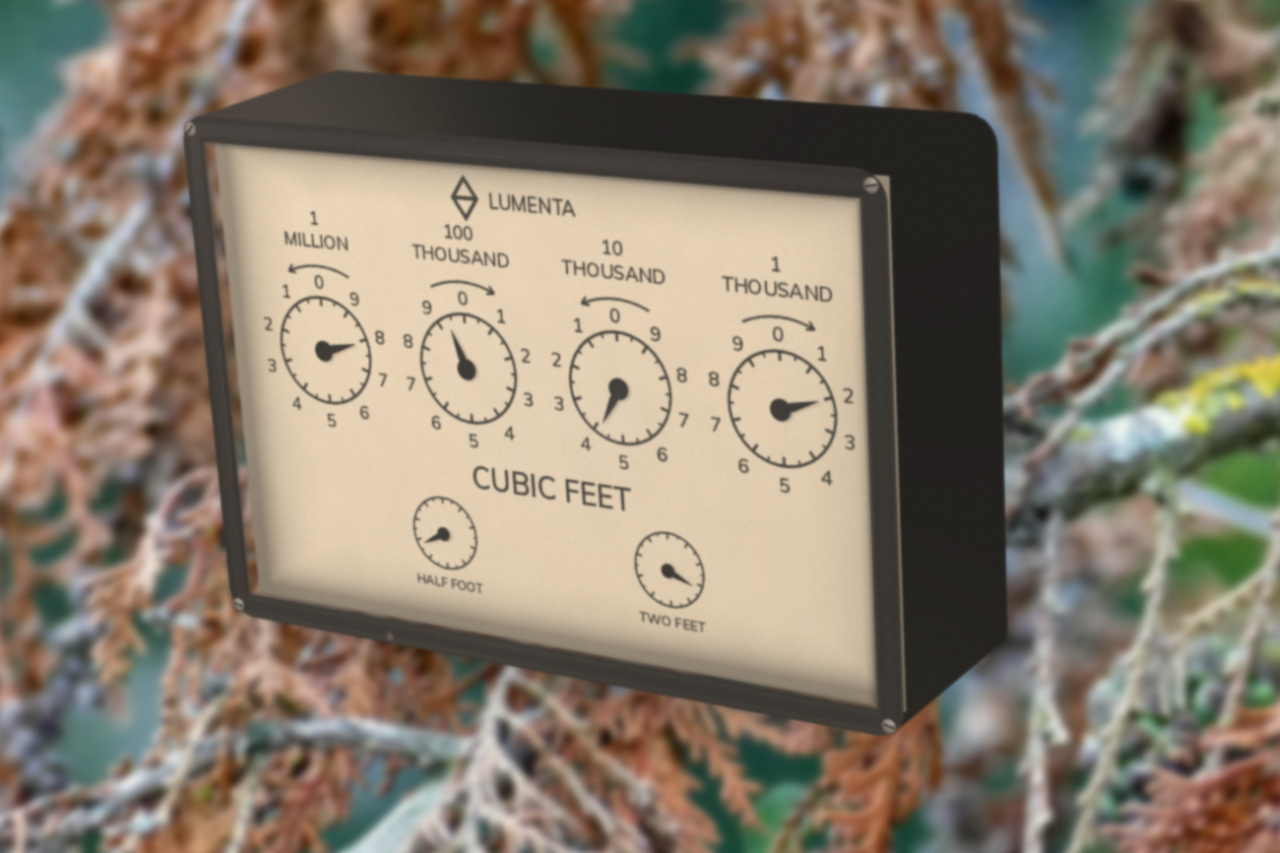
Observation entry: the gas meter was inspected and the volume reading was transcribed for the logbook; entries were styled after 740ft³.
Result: 794200ft³
